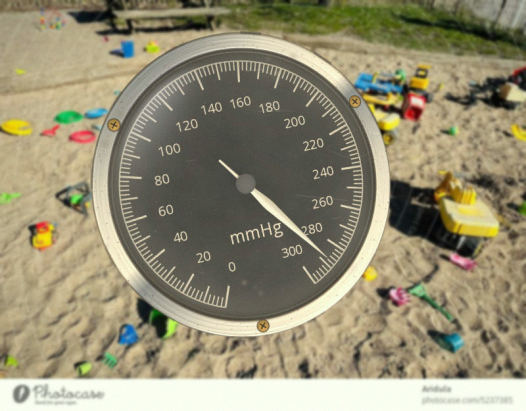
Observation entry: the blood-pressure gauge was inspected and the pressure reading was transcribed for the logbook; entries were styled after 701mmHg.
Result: 288mmHg
